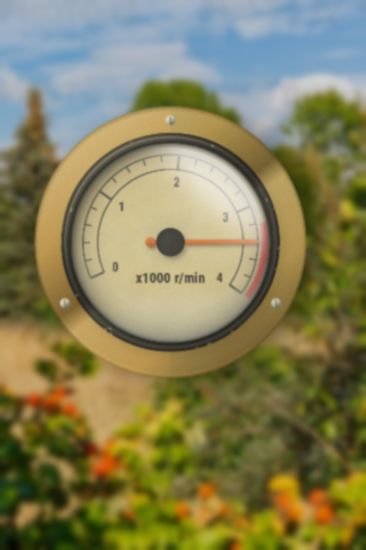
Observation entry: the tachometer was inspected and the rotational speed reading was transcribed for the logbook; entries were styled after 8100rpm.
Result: 3400rpm
